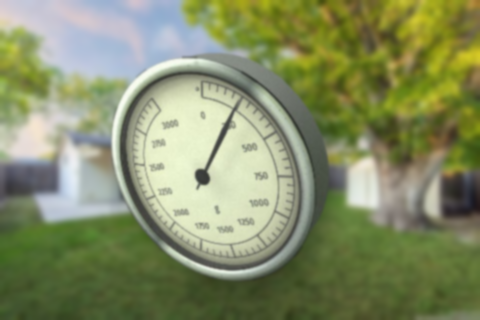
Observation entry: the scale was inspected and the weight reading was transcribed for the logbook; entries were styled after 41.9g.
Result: 250g
